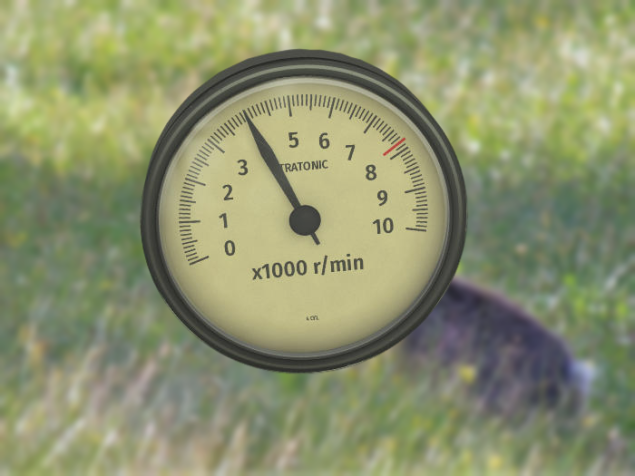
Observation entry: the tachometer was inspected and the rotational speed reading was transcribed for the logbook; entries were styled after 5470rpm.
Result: 4000rpm
